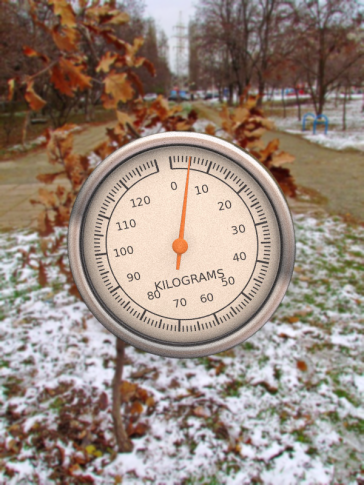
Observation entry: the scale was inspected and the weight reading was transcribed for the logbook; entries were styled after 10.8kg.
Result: 5kg
